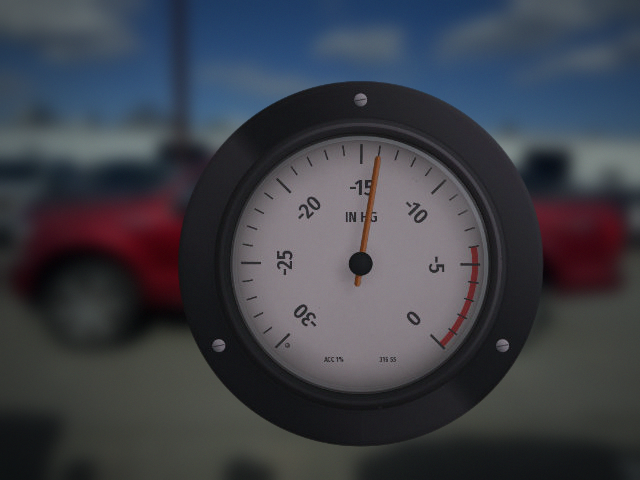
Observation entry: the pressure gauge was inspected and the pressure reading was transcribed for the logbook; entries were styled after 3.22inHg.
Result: -14inHg
